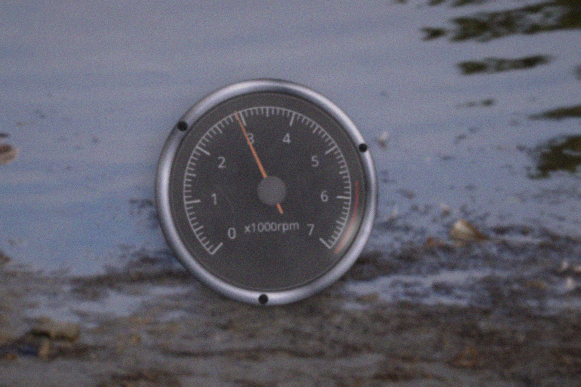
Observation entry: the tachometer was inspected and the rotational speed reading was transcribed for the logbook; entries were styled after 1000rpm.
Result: 2900rpm
